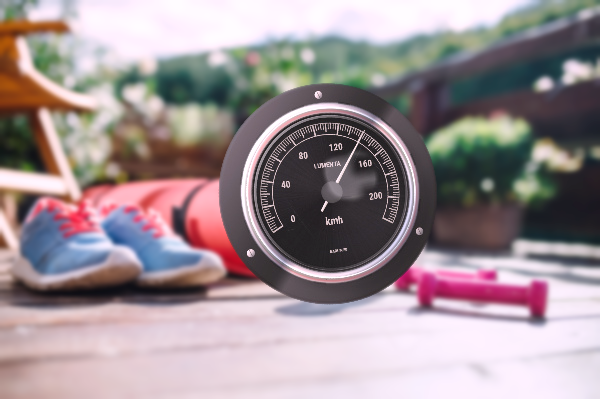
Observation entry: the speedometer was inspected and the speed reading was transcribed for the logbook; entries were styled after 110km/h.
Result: 140km/h
